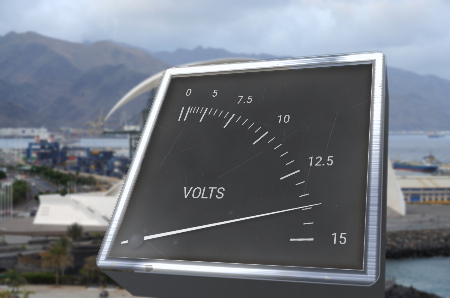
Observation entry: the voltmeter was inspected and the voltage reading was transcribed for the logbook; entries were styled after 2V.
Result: 14V
